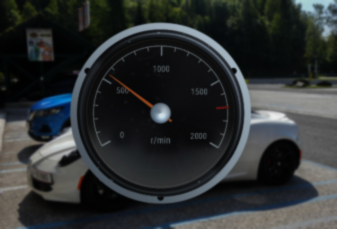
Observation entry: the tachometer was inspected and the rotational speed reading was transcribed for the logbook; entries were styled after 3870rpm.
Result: 550rpm
